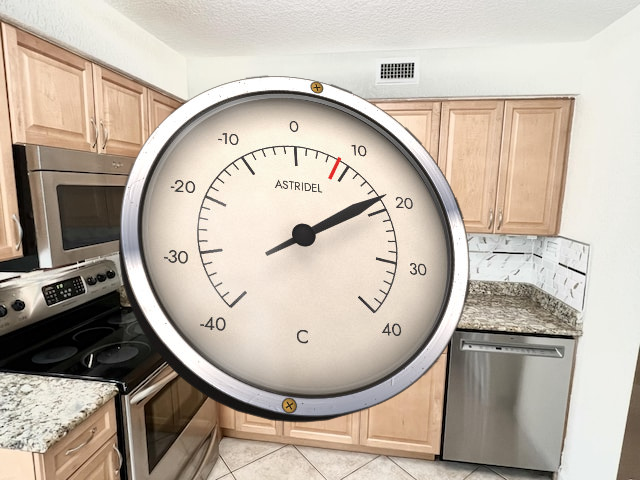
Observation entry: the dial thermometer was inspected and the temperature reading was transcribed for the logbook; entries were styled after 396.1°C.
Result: 18°C
